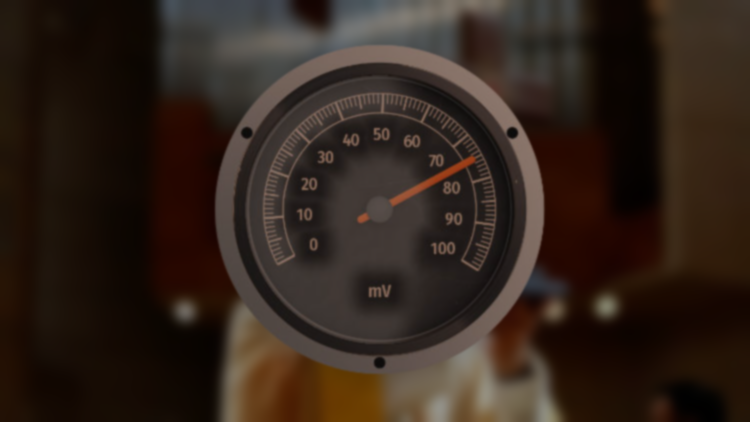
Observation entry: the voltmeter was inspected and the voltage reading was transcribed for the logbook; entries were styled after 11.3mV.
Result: 75mV
